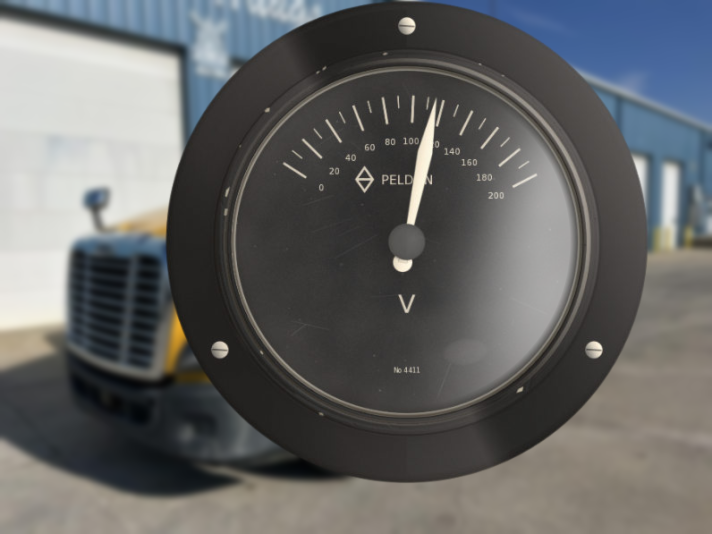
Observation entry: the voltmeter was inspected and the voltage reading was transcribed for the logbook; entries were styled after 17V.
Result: 115V
